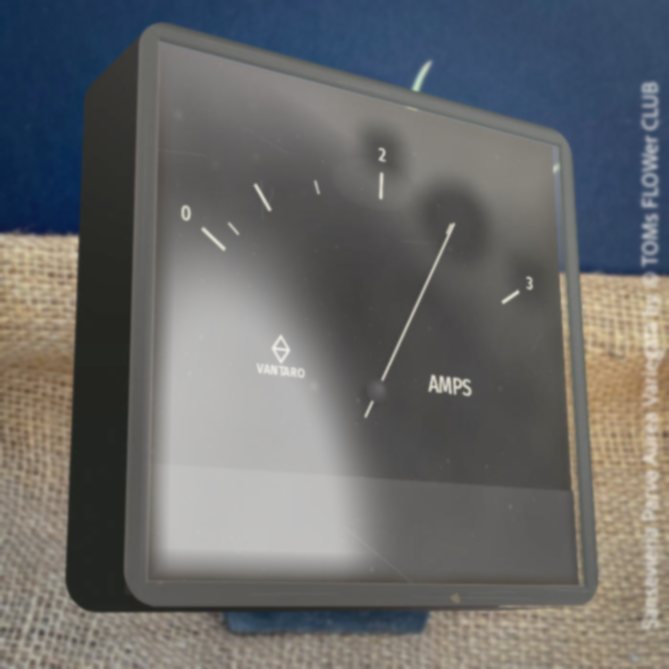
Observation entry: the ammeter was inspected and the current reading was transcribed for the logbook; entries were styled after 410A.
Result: 2.5A
